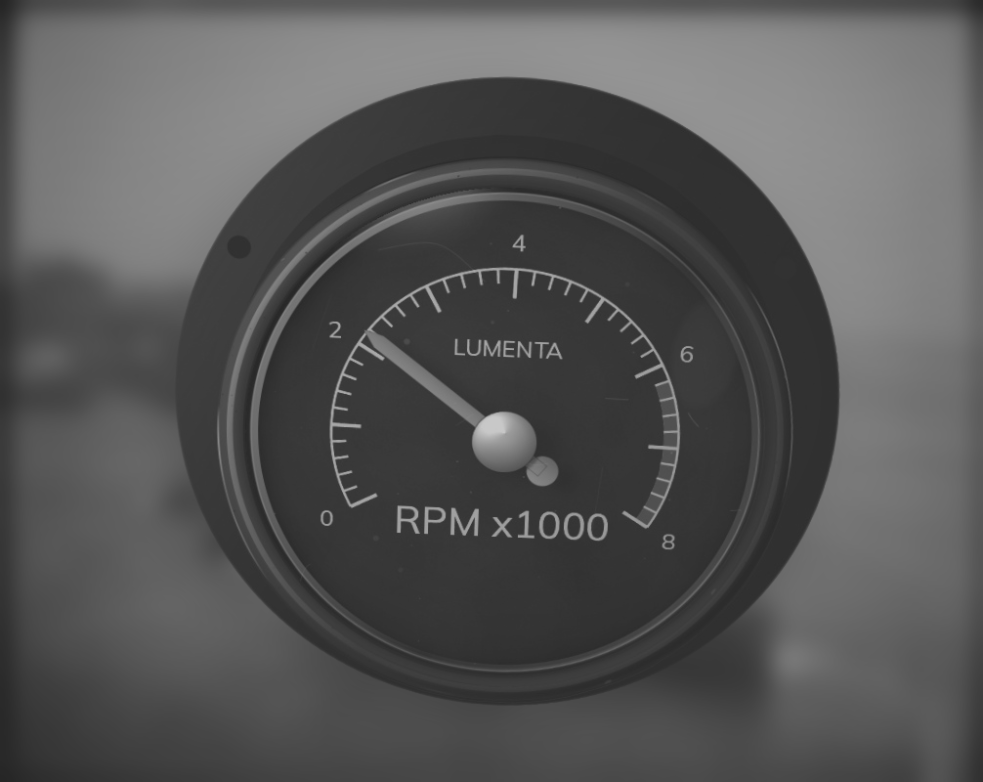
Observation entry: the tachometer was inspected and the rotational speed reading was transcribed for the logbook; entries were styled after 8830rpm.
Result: 2200rpm
